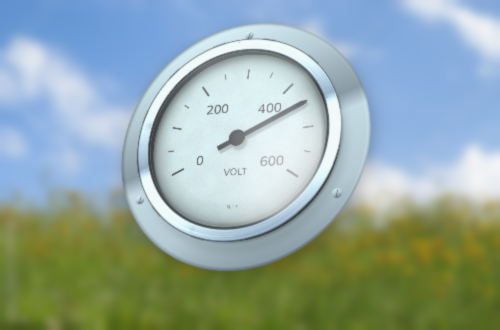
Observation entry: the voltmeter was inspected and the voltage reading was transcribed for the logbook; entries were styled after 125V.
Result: 450V
